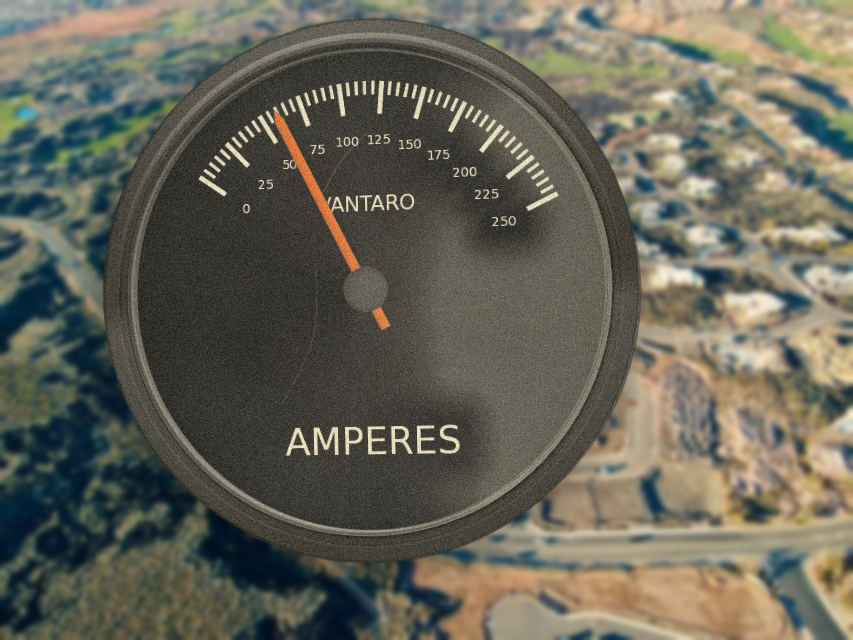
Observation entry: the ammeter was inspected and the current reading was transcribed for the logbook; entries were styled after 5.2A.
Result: 60A
